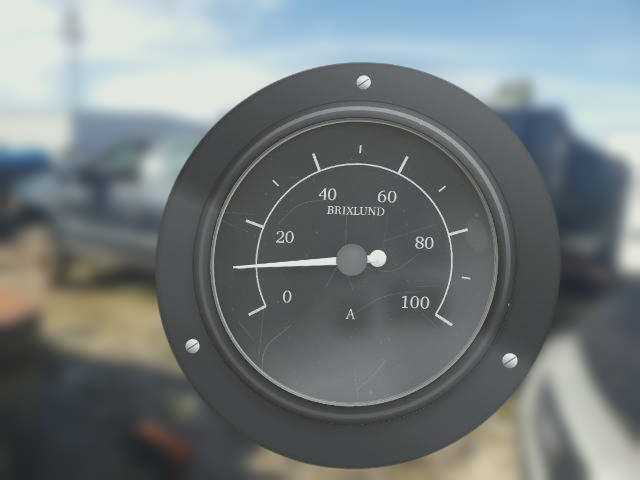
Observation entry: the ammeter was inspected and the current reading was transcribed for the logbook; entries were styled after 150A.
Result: 10A
